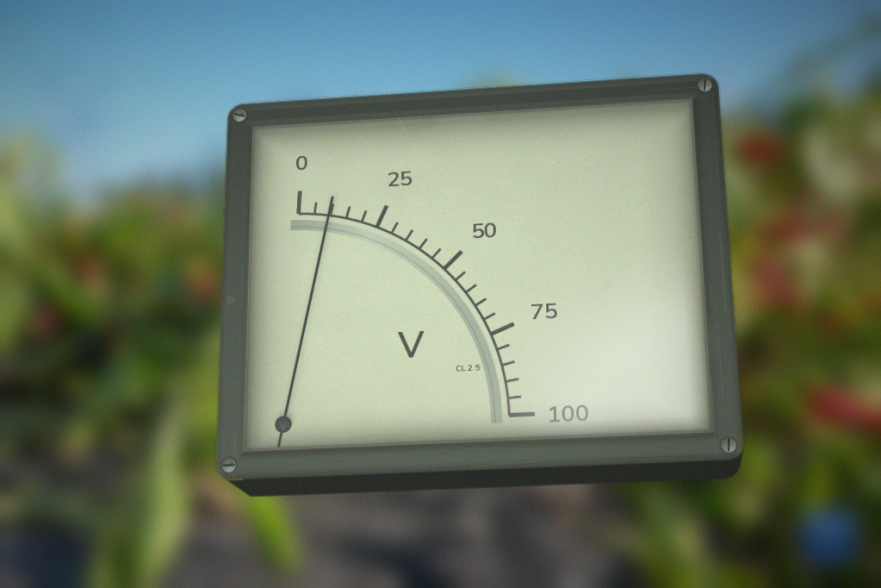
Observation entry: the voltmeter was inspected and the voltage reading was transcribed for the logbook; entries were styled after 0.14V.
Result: 10V
